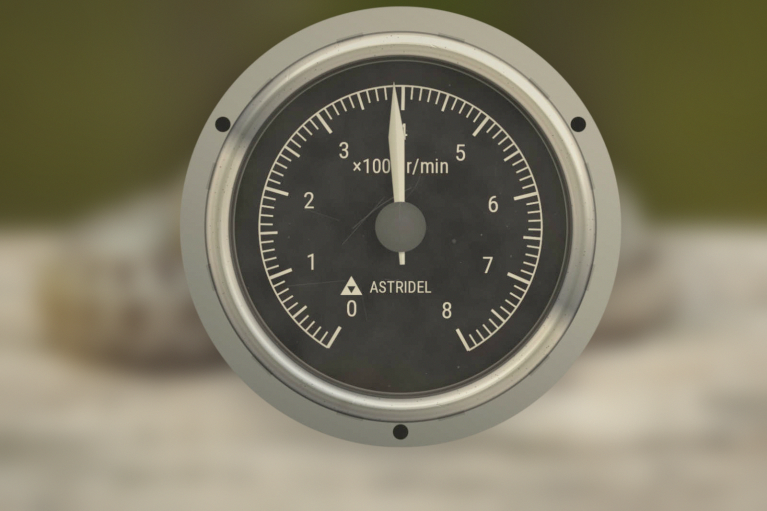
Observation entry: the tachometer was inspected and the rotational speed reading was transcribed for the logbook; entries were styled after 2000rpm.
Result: 3900rpm
